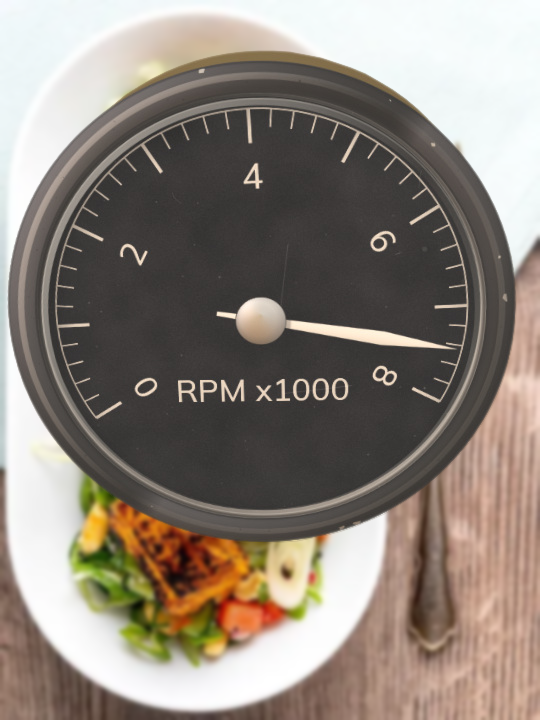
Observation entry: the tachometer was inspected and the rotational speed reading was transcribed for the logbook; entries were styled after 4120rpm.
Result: 7400rpm
